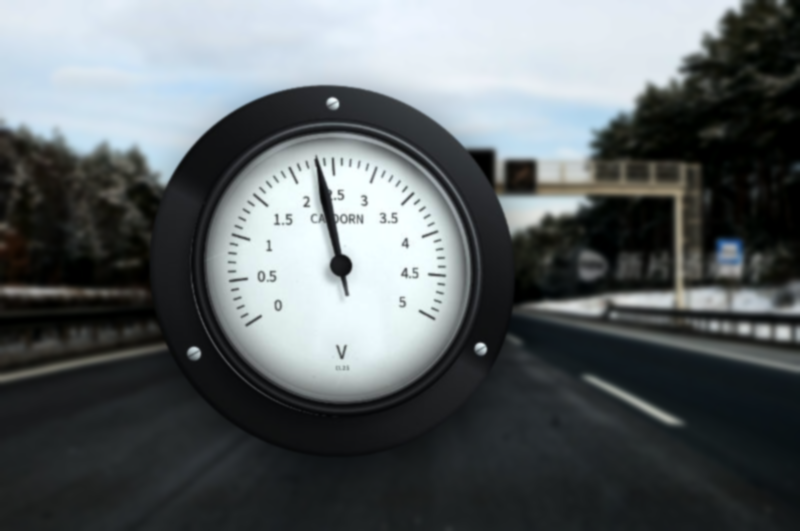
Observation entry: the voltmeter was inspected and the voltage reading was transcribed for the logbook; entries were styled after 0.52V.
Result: 2.3V
